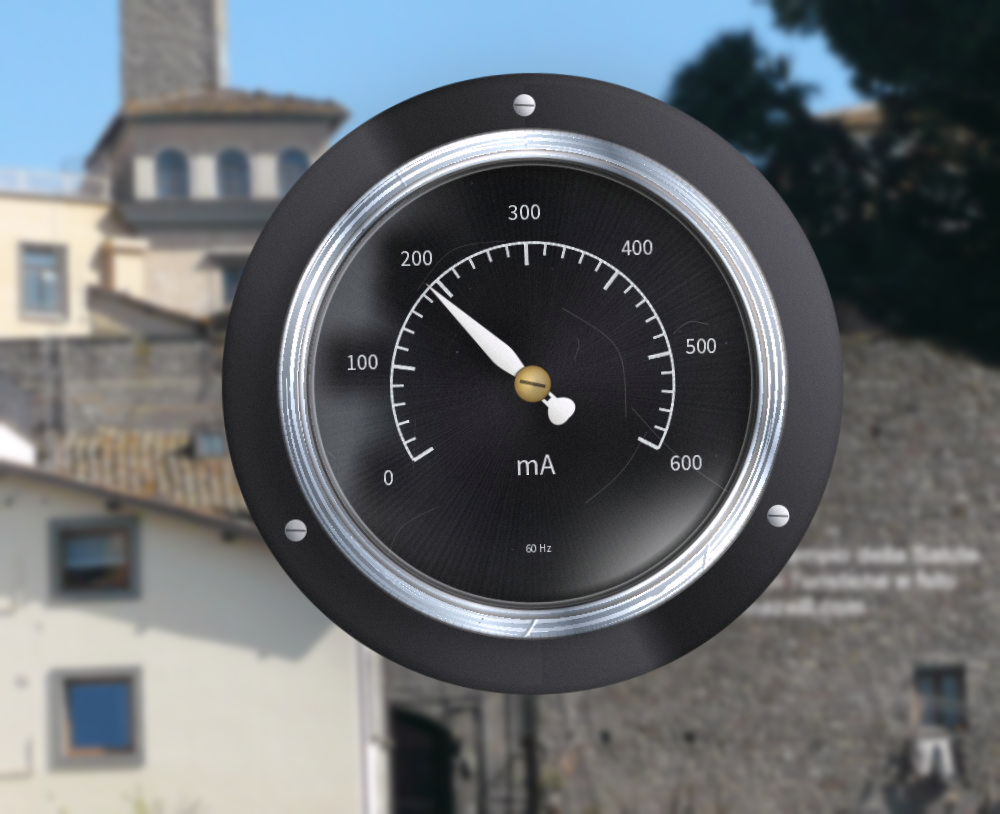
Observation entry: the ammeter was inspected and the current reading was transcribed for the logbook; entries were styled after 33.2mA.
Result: 190mA
